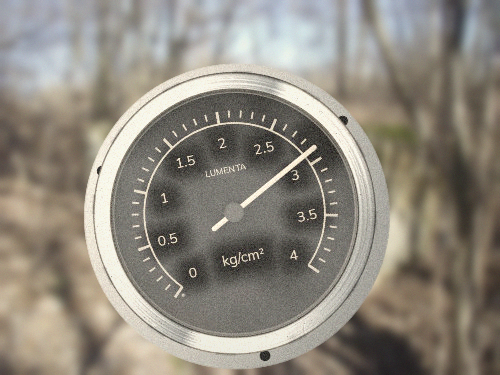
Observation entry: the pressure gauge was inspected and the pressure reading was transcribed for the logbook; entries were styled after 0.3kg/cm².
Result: 2.9kg/cm²
